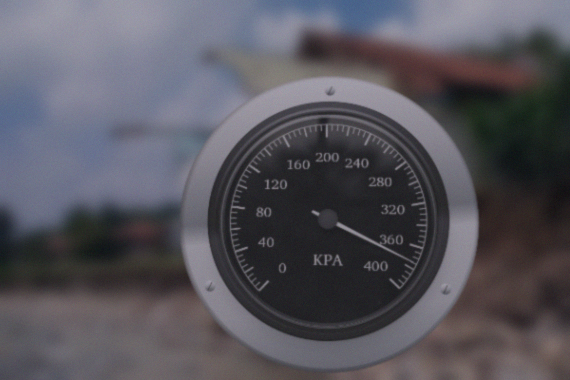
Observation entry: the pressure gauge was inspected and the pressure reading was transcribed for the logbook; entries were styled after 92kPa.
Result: 375kPa
